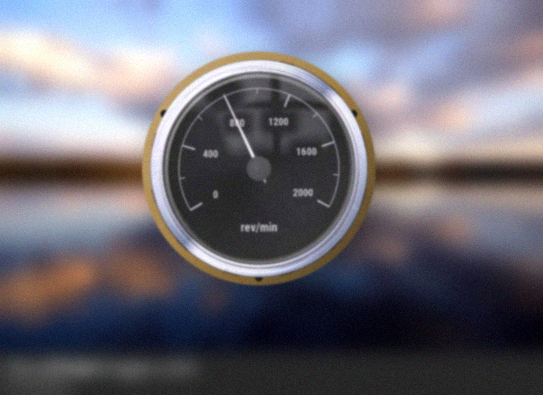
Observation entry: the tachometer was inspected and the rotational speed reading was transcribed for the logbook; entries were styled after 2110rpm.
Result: 800rpm
